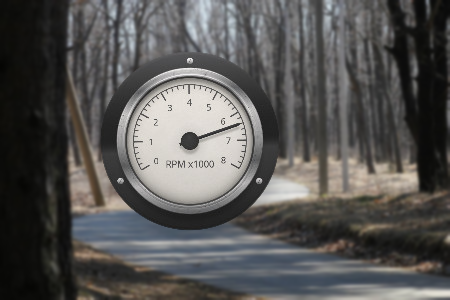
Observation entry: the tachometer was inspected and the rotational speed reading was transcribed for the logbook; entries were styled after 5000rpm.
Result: 6400rpm
